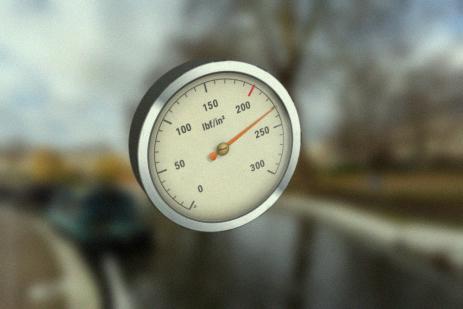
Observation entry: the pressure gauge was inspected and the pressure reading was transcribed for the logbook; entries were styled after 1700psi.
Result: 230psi
